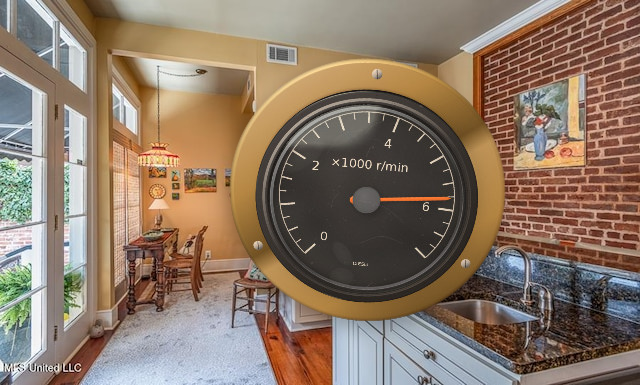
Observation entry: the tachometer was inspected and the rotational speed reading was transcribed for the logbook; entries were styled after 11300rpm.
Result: 5750rpm
